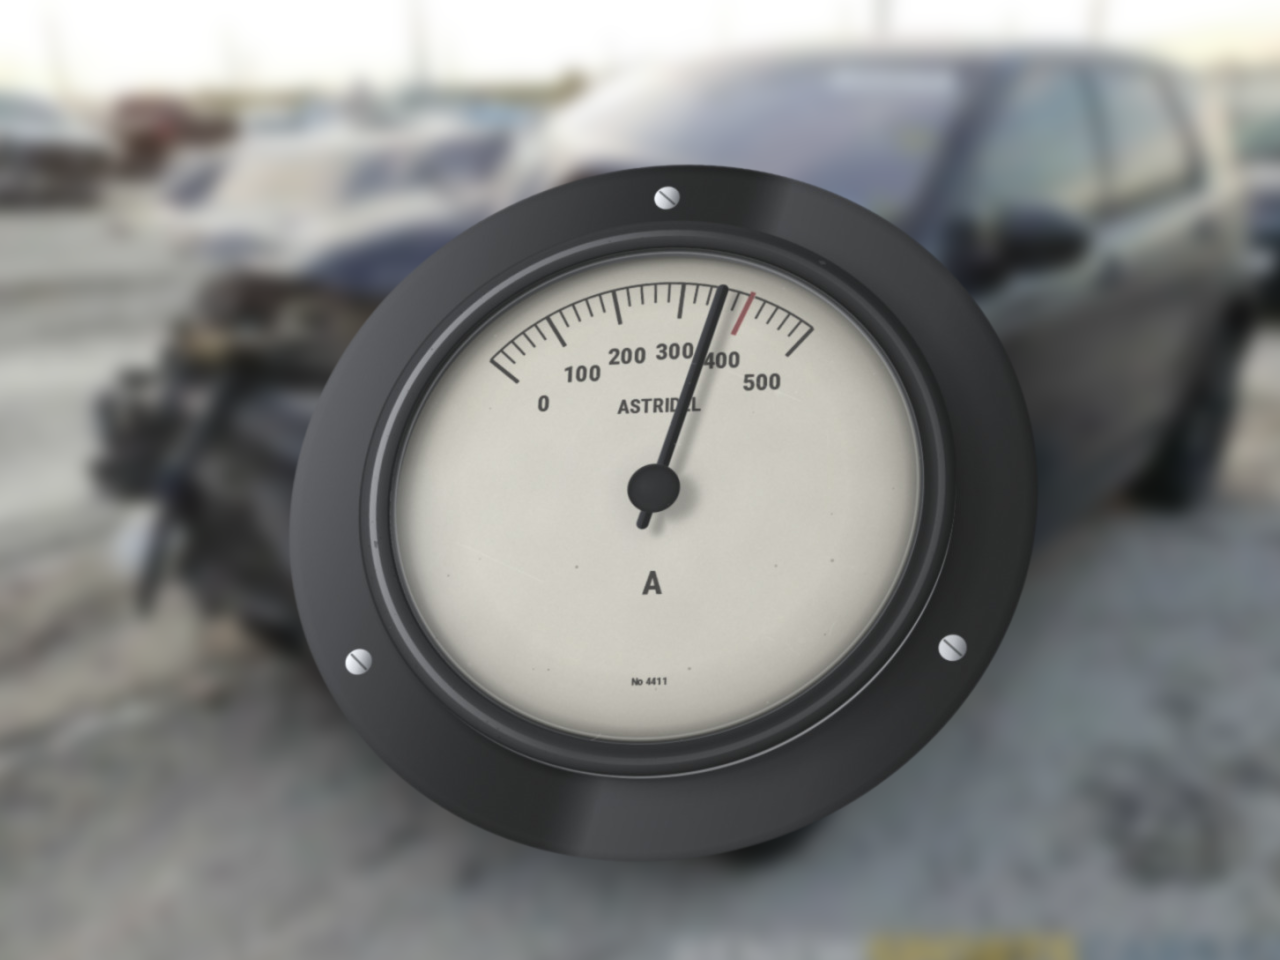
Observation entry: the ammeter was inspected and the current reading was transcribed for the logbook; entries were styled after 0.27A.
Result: 360A
